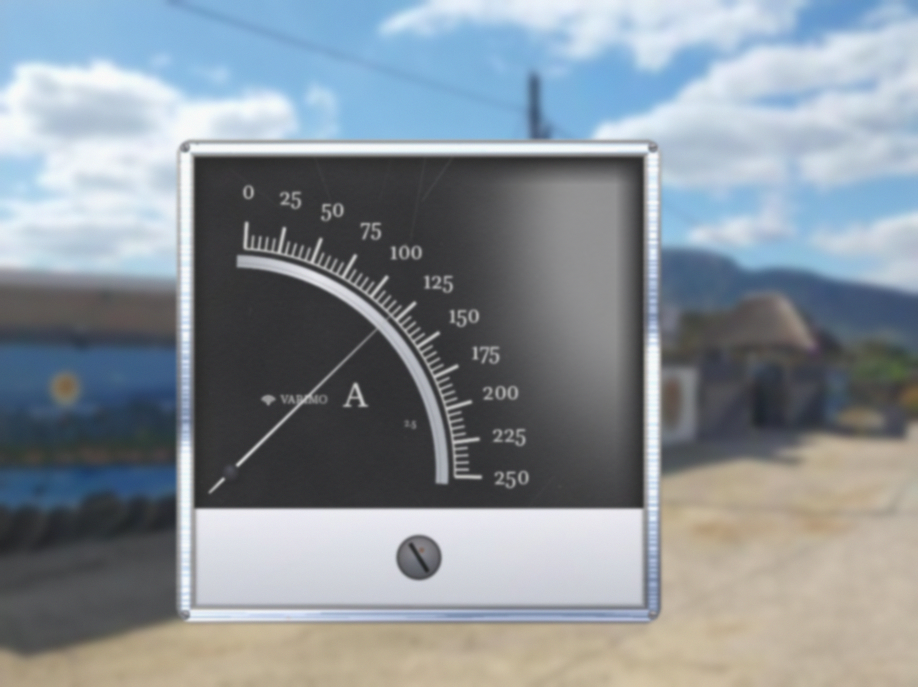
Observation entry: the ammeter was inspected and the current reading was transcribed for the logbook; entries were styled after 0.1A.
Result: 120A
